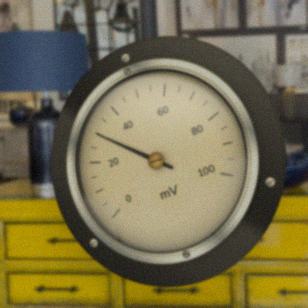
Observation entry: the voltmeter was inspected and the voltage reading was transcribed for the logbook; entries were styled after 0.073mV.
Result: 30mV
